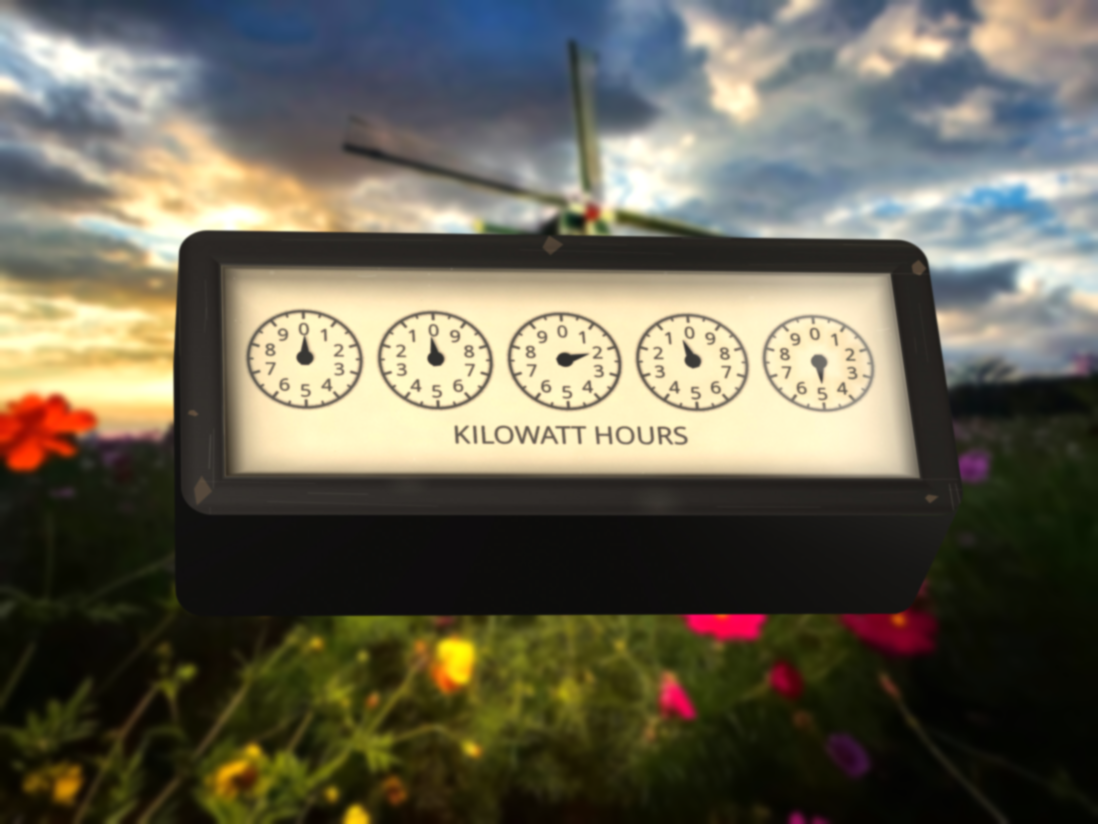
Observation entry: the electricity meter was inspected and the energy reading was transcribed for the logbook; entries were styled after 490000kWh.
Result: 205kWh
